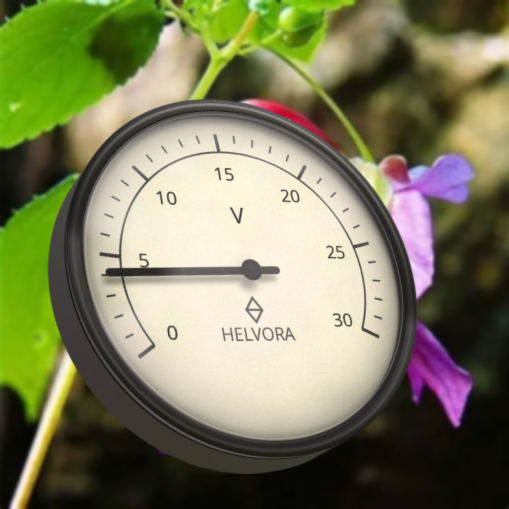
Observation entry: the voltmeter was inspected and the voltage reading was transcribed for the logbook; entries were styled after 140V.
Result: 4V
